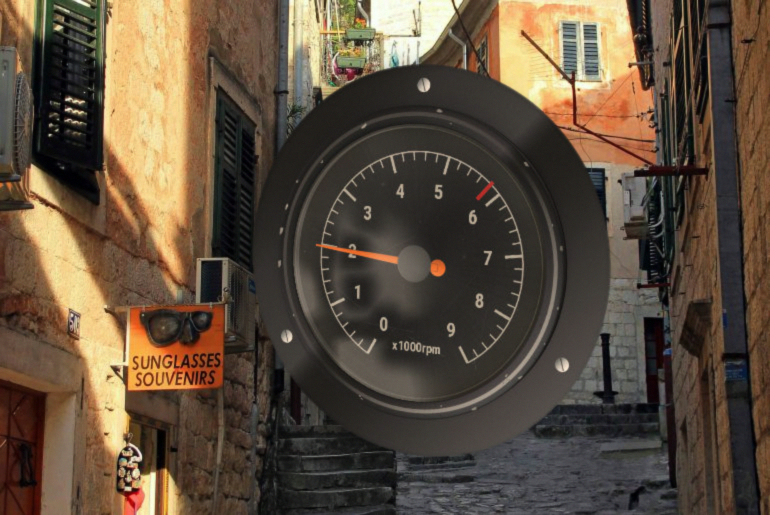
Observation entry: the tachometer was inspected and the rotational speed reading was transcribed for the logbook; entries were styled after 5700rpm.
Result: 2000rpm
